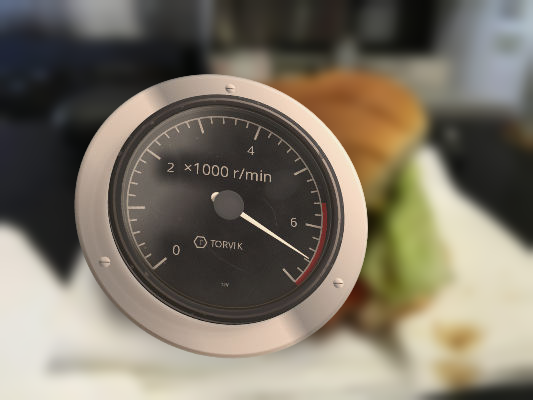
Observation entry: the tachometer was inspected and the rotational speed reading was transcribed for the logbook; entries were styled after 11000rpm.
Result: 6600rpm
